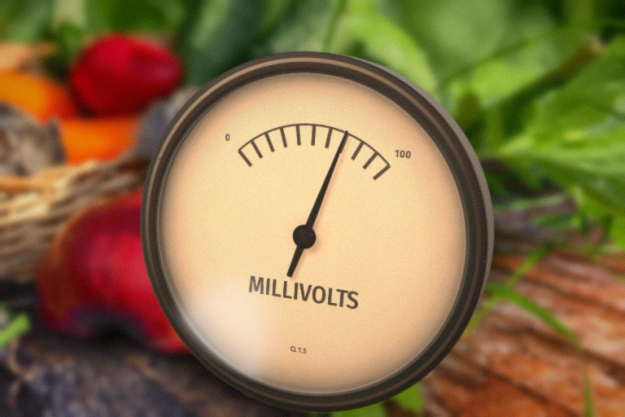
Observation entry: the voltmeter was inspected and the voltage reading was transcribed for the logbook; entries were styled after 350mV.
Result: 70mV
